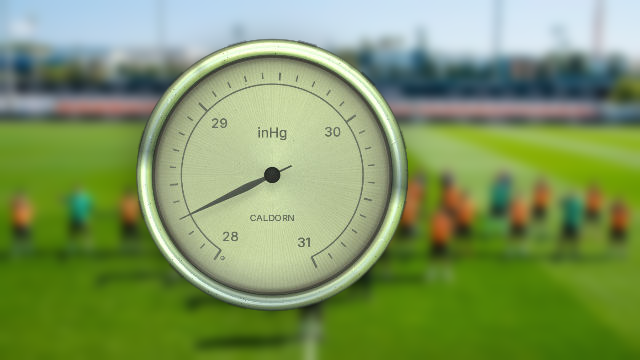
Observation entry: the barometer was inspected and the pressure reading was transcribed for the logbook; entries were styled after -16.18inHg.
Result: 28.3inHg
